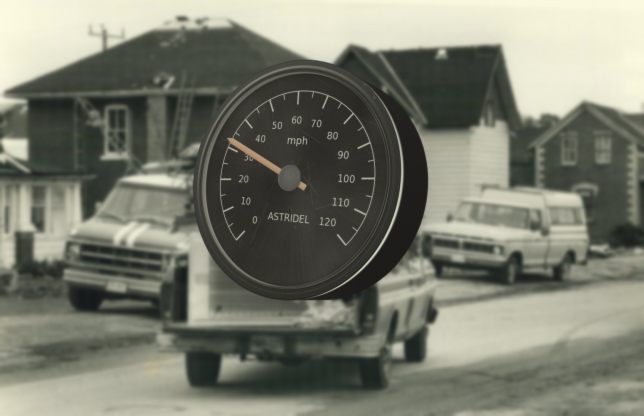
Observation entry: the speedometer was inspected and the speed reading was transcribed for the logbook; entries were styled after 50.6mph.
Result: 32.5mph
